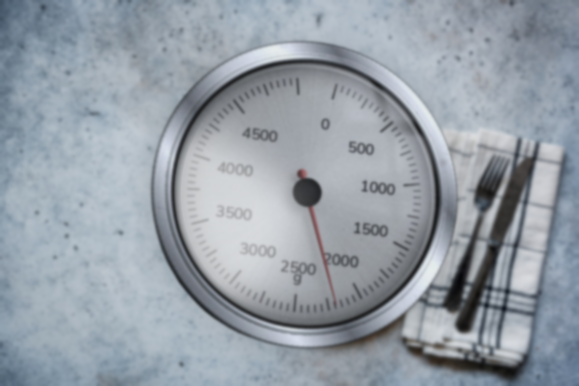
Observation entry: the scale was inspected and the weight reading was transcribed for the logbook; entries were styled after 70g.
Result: 2200g
